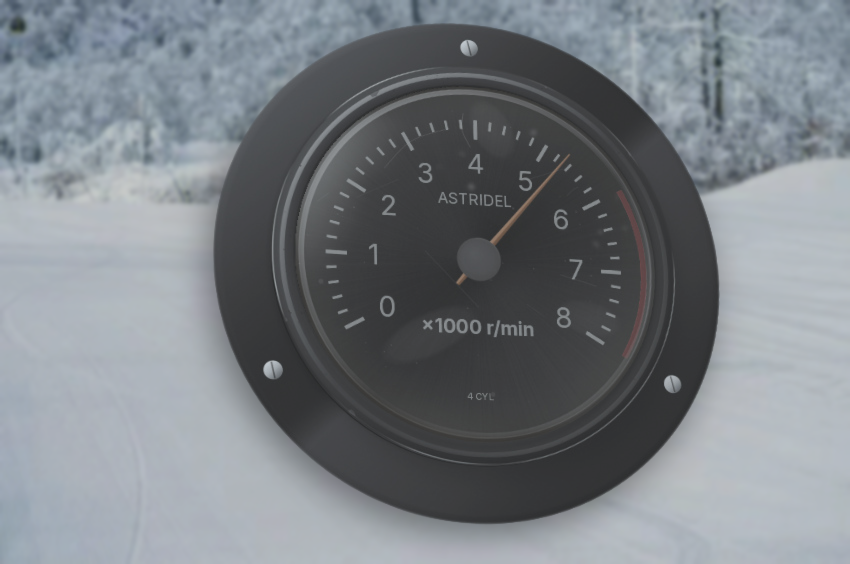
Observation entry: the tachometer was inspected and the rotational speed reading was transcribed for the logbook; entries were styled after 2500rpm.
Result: 5300rpm
